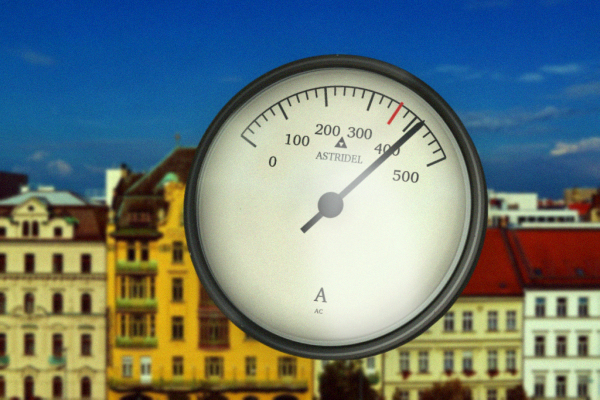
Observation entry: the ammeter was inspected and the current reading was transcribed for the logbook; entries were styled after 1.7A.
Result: 420A
